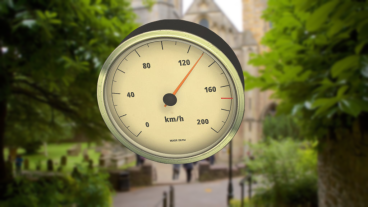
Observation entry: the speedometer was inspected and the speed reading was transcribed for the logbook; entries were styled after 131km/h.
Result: 130km/h
